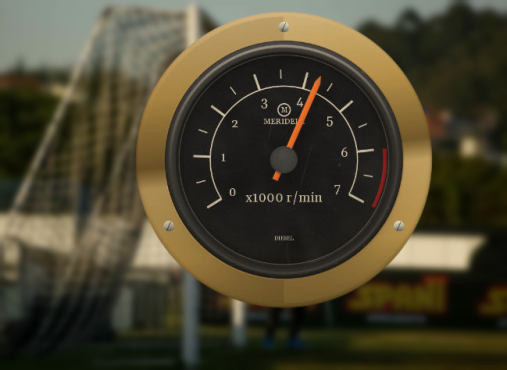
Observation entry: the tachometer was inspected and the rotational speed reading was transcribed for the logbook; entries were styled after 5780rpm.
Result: 4250rpm
